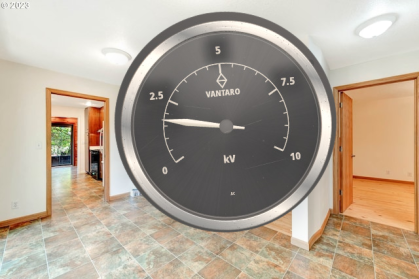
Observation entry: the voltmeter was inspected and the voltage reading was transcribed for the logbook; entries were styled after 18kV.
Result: 1.75kV
